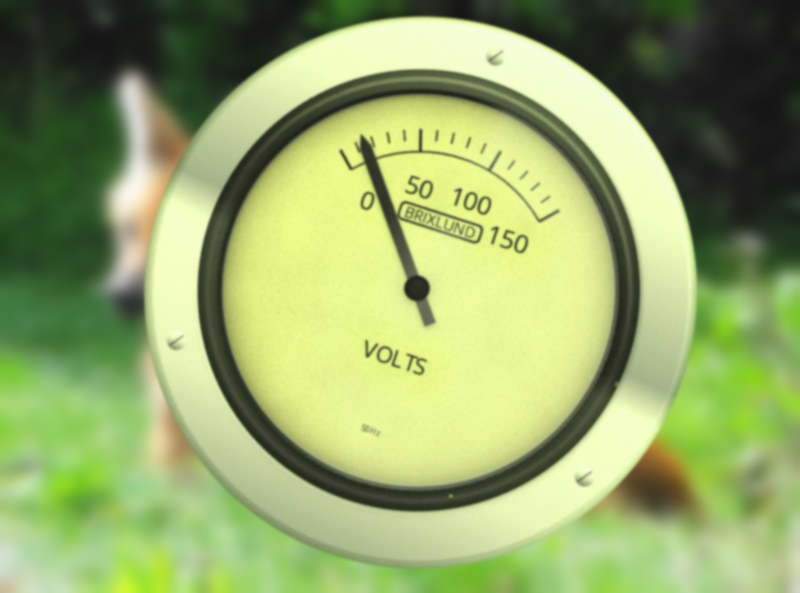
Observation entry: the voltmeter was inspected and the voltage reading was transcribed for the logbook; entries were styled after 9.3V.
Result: 15V
